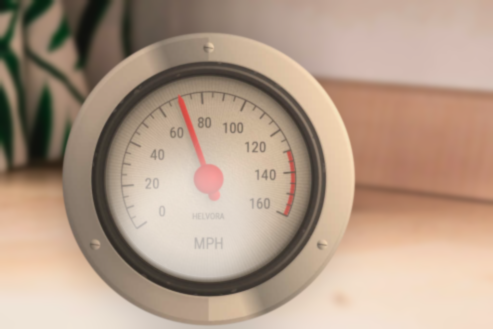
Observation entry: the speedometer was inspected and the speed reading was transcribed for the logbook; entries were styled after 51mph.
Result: 70mph
